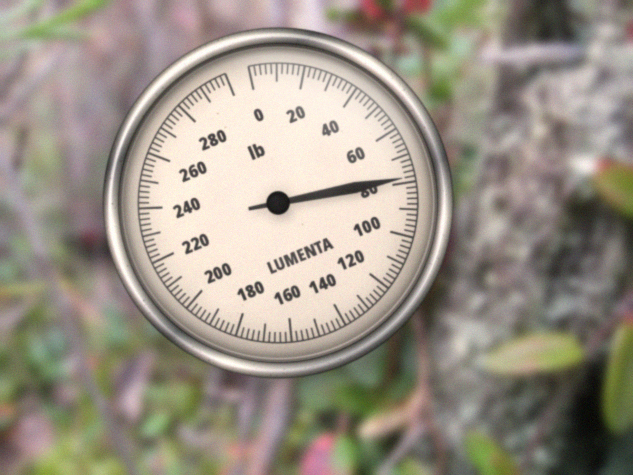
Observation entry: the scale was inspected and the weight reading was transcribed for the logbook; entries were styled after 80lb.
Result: 78lb
